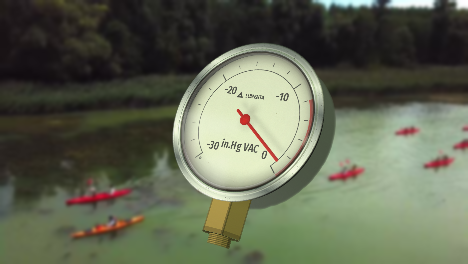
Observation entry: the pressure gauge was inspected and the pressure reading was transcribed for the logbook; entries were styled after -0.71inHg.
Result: -1inHg
